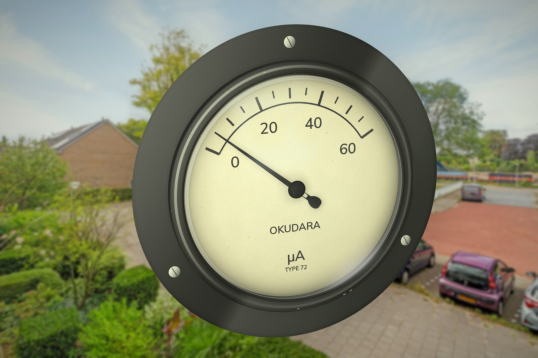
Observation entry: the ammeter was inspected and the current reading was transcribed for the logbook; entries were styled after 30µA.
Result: 5µA
